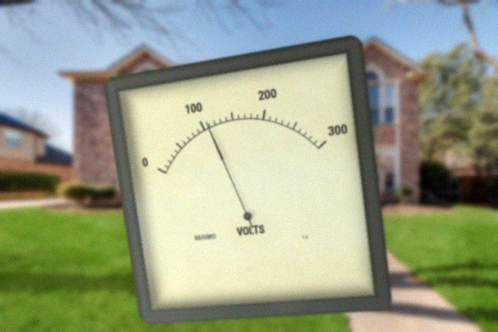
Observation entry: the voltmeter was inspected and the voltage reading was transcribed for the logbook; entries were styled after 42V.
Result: 110V
